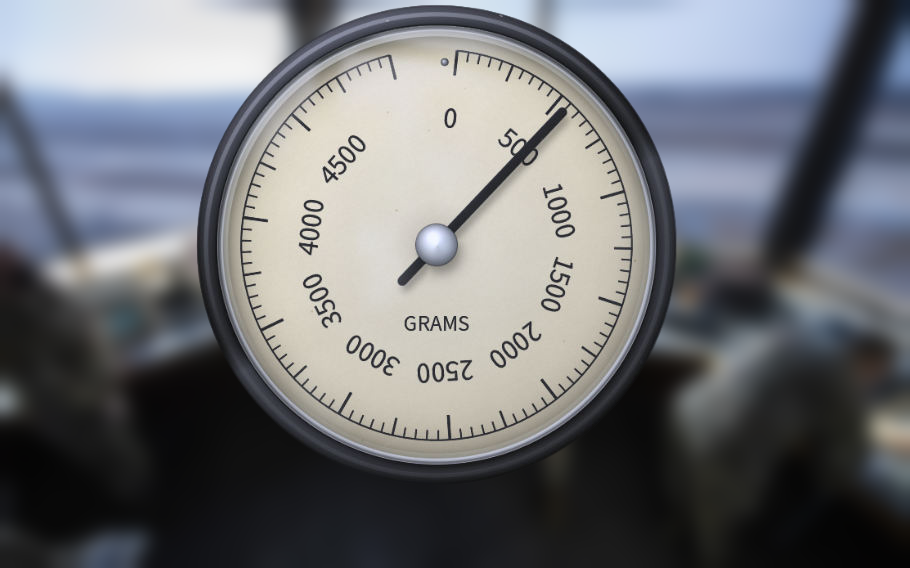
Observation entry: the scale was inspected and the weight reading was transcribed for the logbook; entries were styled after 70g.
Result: 550g
